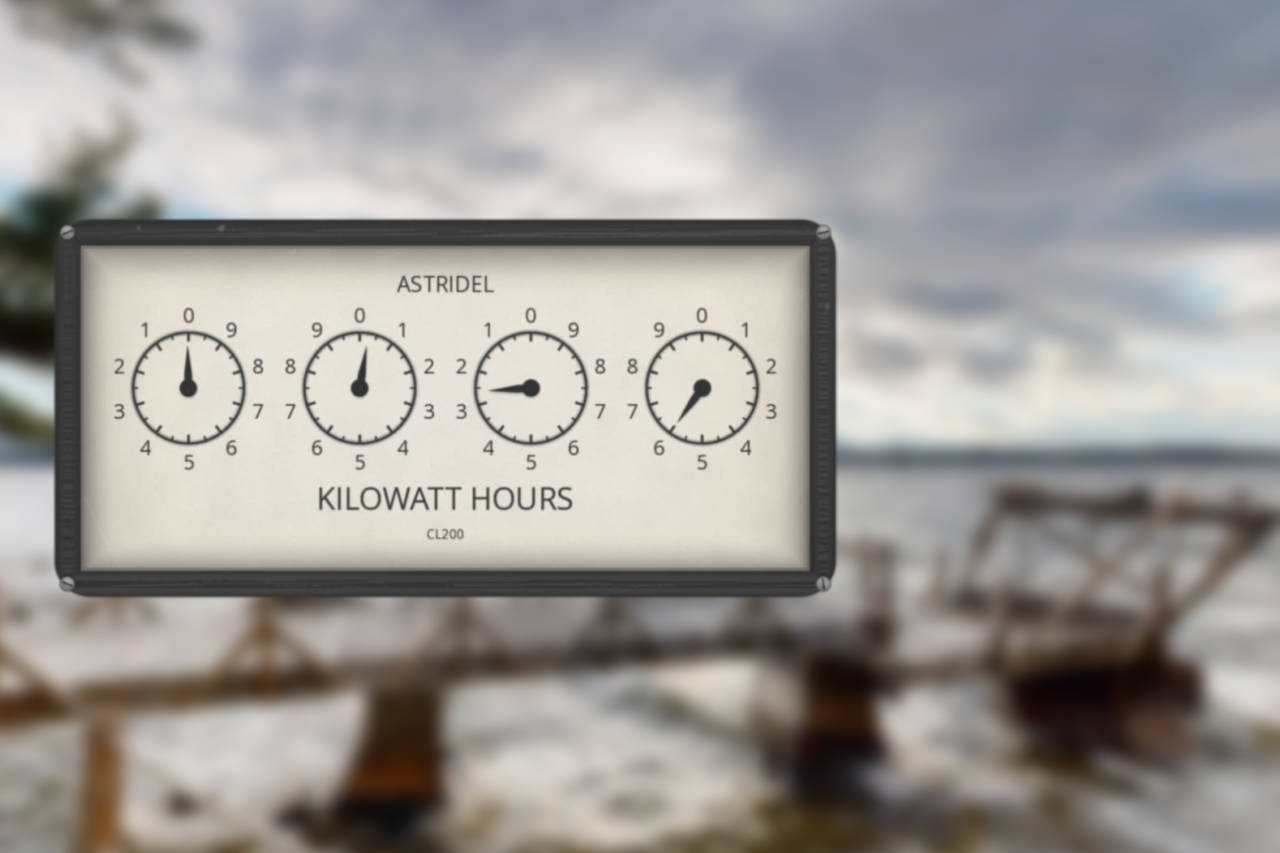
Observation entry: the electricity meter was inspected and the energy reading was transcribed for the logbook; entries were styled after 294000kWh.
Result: 26kWh
